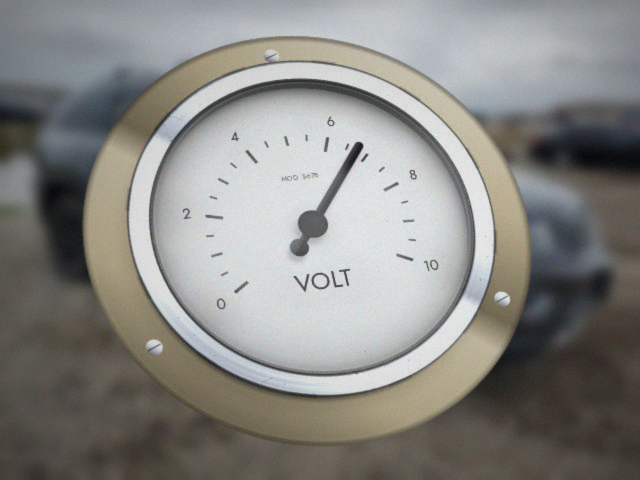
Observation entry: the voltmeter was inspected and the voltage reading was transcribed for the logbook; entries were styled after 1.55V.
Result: 6.75V
